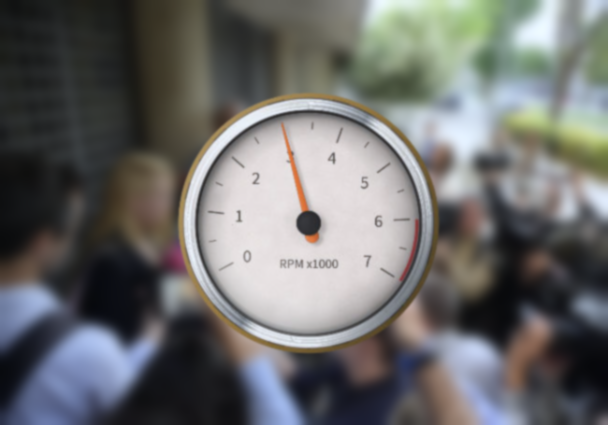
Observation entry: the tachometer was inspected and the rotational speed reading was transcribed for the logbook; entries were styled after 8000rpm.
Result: 3000rpm
